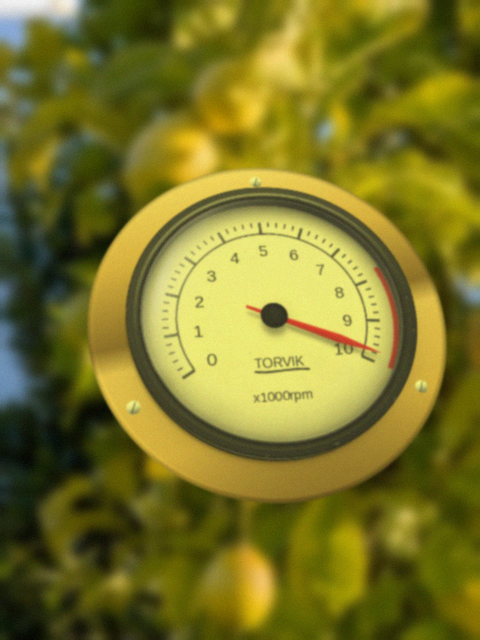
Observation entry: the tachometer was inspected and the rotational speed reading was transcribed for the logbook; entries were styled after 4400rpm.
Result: 9800rpm
